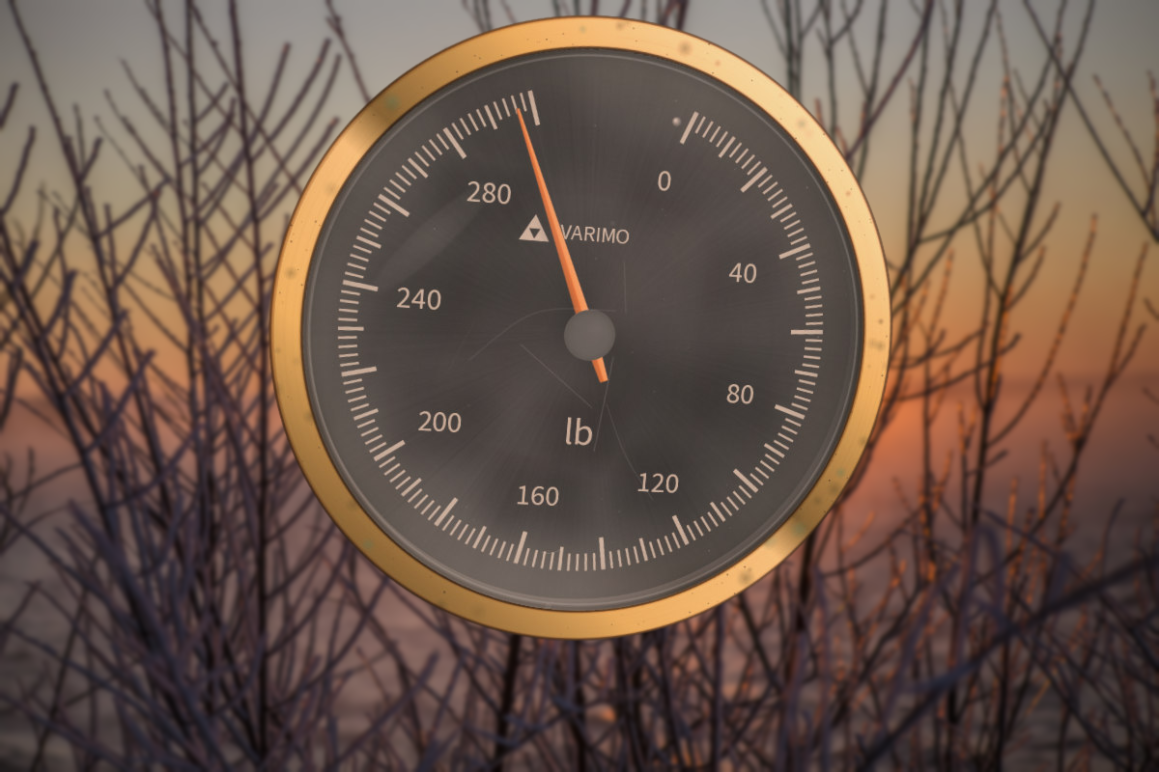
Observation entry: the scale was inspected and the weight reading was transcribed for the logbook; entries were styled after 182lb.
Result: 296lb
